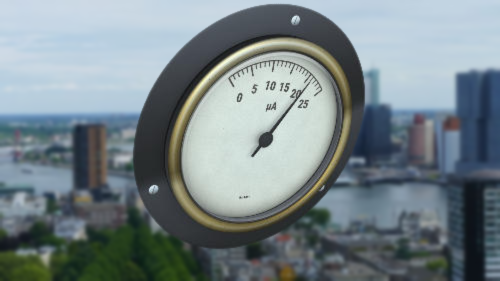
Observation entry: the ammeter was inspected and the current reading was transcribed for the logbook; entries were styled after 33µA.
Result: 20µA
